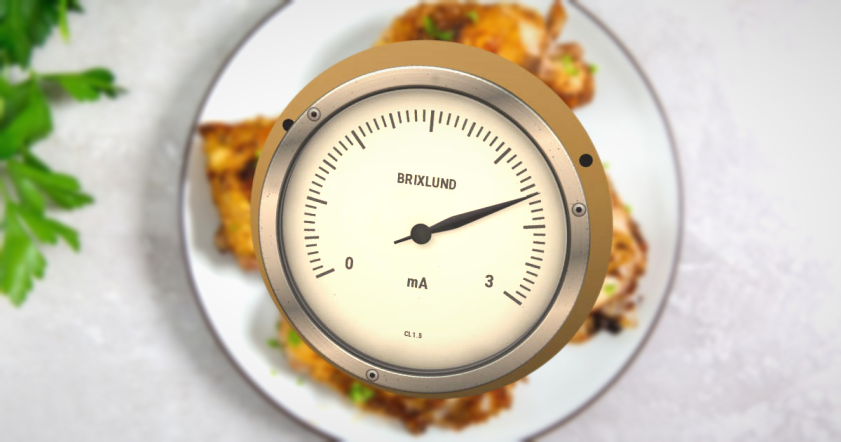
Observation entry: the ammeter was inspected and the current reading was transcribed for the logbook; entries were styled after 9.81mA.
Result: 2.3mA
